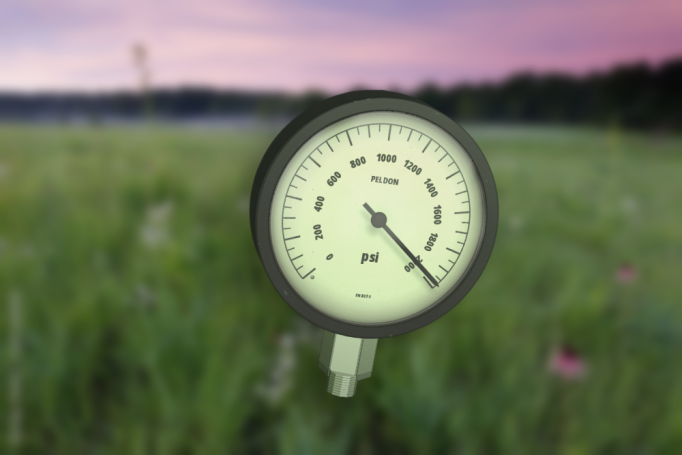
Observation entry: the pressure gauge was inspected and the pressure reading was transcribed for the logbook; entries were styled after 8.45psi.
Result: 1975psi
